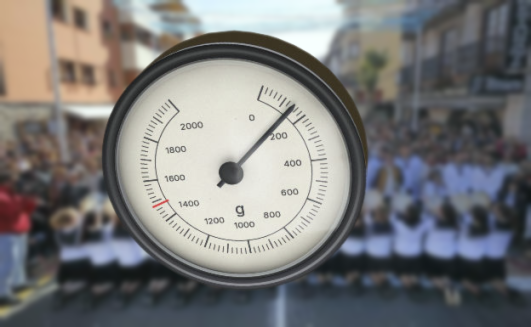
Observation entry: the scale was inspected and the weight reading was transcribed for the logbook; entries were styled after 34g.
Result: 140g
